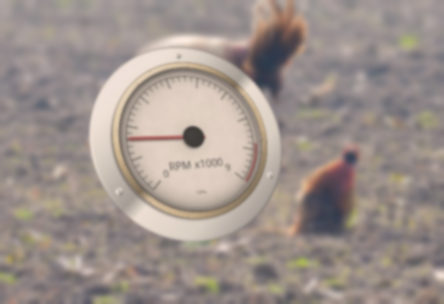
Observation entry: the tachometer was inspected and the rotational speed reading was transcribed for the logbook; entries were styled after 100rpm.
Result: 1600rpm
